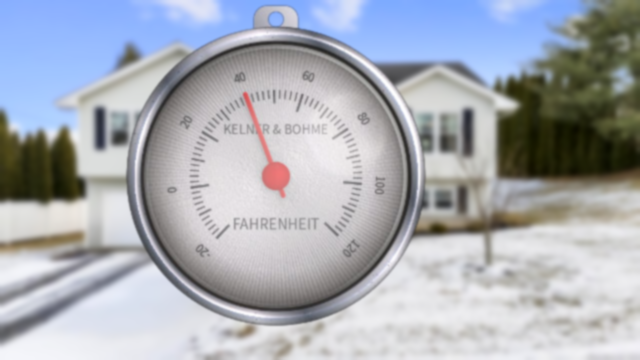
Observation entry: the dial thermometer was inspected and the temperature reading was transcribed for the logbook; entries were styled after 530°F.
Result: 40°F
